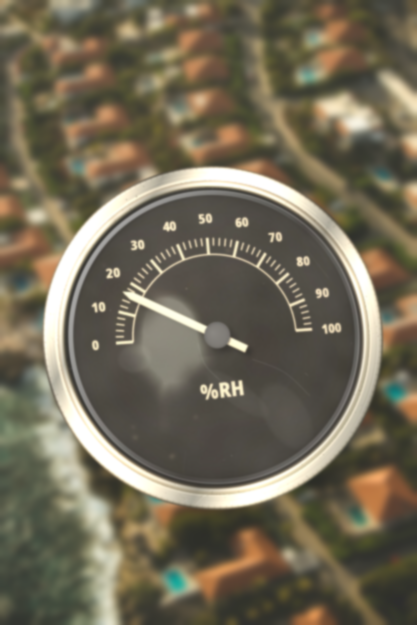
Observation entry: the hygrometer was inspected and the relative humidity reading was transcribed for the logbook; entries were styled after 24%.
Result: 16%
